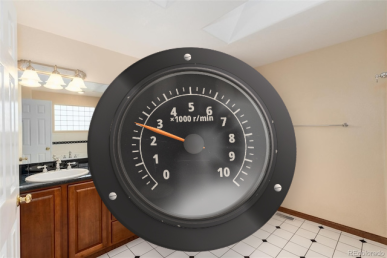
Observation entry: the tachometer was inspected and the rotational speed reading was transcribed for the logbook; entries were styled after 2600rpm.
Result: 2500rpm
